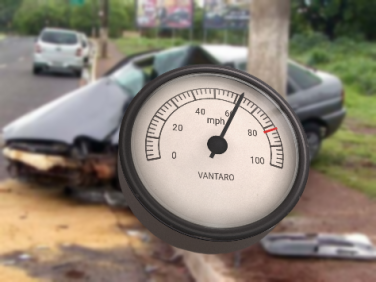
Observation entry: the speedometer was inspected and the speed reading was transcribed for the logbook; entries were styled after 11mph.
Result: 62mph
